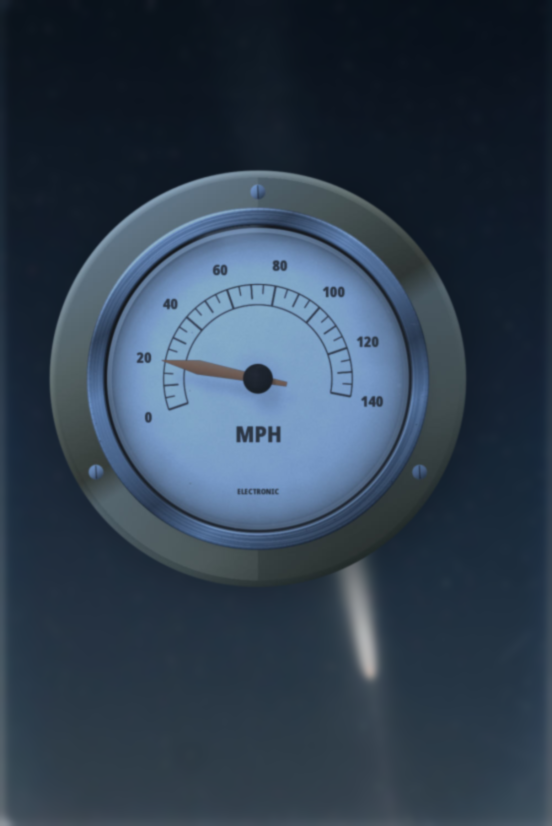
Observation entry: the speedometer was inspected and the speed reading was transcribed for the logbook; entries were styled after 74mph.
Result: 20mph
